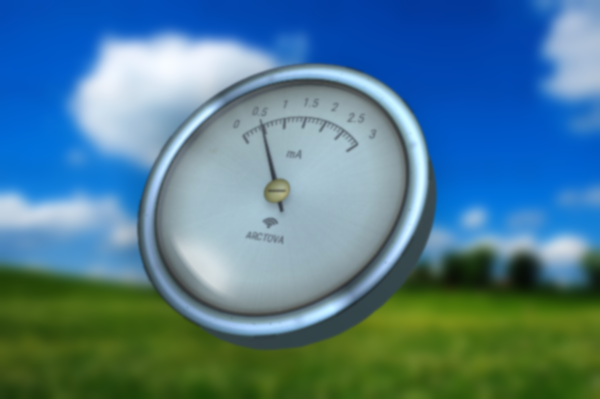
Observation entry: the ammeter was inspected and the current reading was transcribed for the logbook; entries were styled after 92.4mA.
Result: 0.5mA
